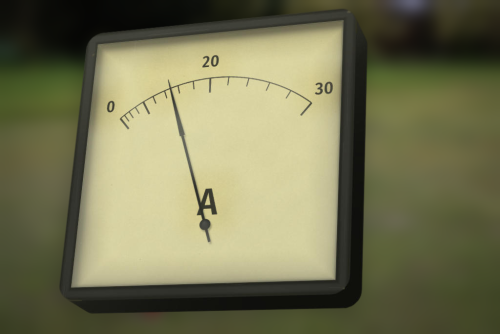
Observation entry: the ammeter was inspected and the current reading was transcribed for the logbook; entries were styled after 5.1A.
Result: 15A
